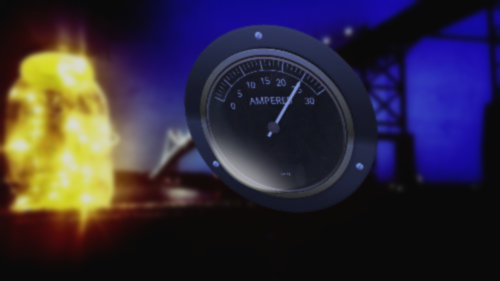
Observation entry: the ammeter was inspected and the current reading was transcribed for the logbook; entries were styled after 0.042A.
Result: 25A
